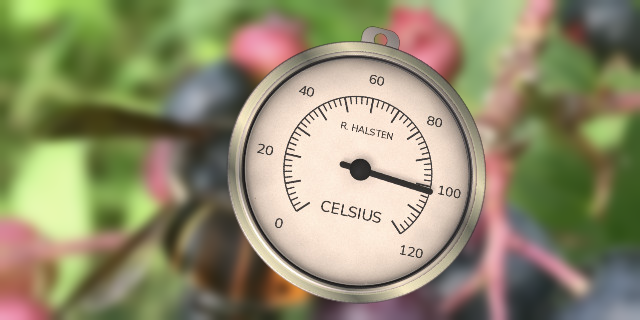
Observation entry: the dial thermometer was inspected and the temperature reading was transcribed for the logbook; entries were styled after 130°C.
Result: 102°C
